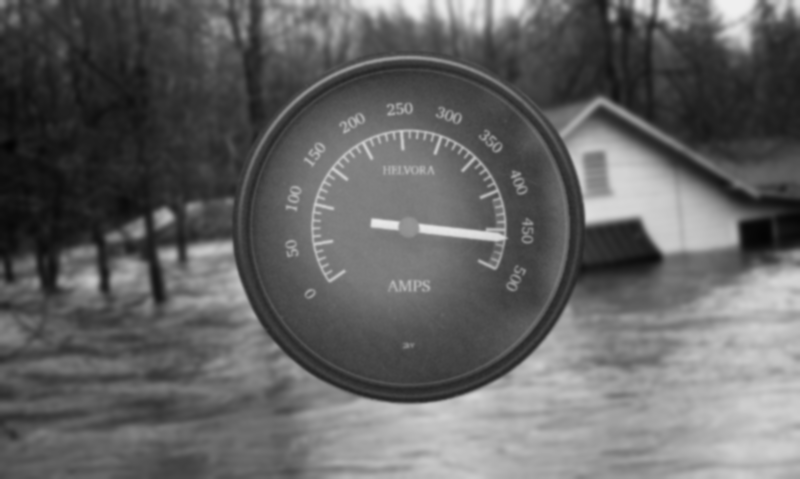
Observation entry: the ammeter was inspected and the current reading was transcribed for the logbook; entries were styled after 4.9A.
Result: 460A
